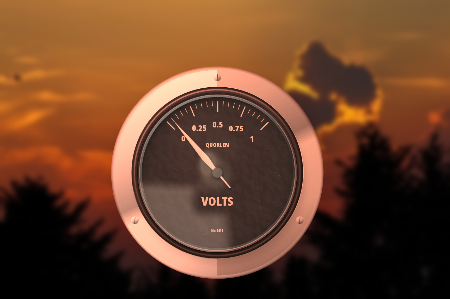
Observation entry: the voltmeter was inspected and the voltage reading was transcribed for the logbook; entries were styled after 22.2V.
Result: 0.05V
